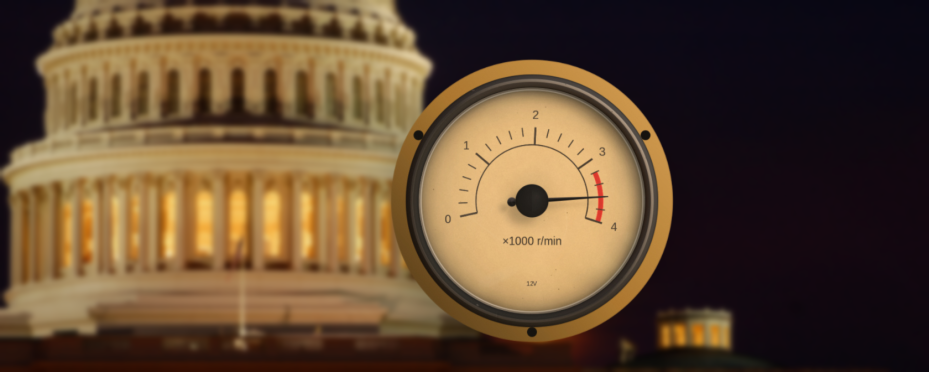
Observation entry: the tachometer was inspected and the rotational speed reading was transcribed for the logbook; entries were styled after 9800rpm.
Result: 3600rpm
